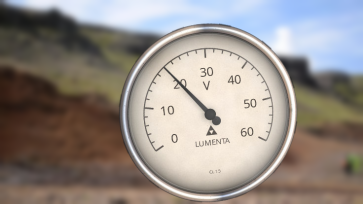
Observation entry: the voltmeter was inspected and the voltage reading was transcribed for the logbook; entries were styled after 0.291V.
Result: 20V
